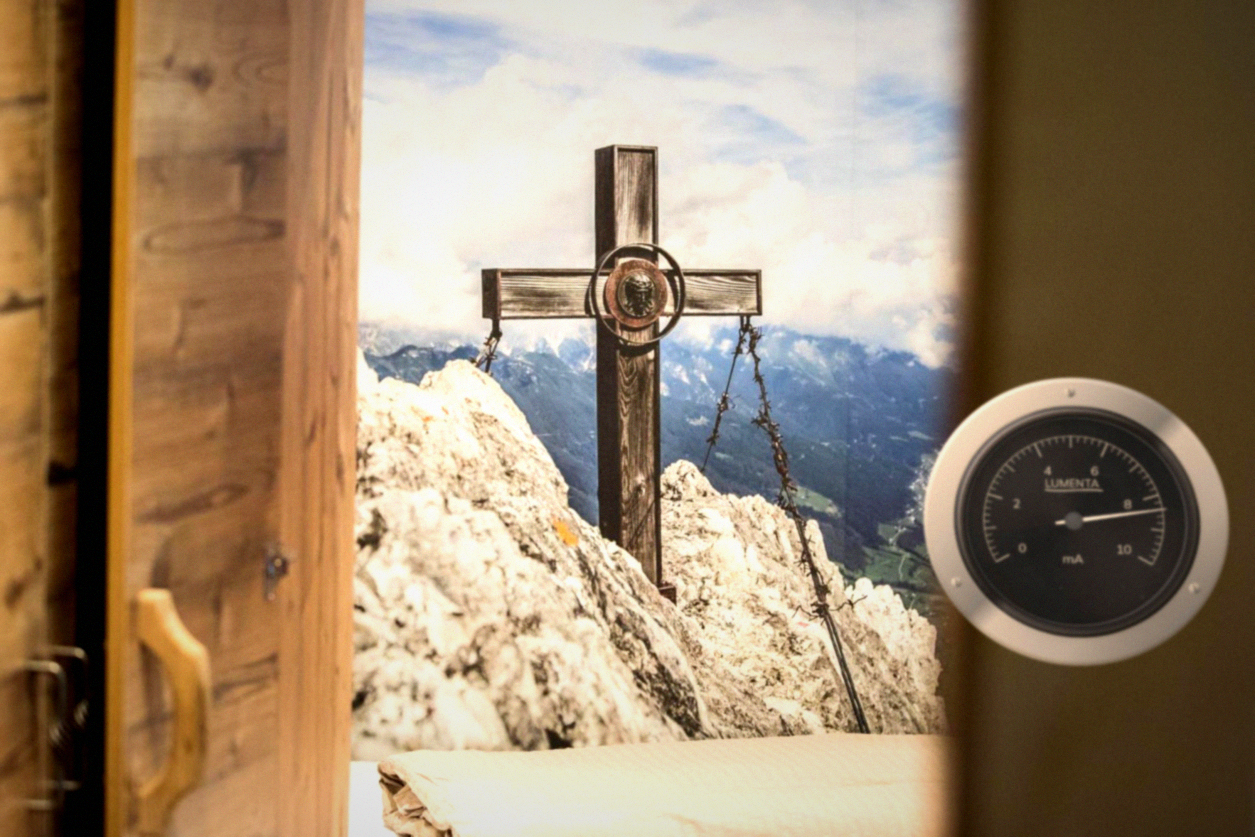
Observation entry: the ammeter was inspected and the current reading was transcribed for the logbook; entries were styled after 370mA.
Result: 8.4mA
